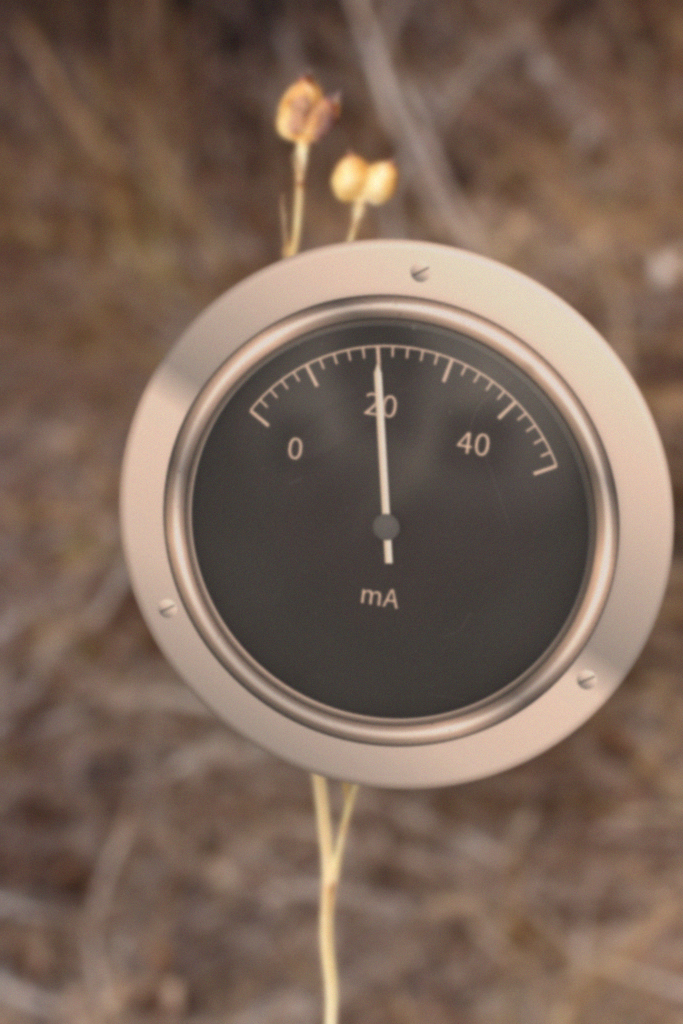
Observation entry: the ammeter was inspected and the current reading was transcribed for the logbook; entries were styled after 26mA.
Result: 20mA
